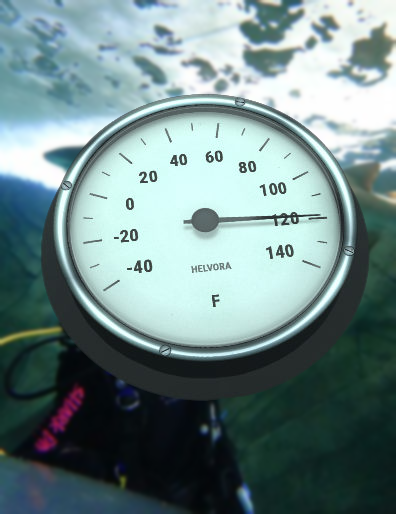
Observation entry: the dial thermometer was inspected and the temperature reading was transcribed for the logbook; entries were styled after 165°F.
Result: 120°F
